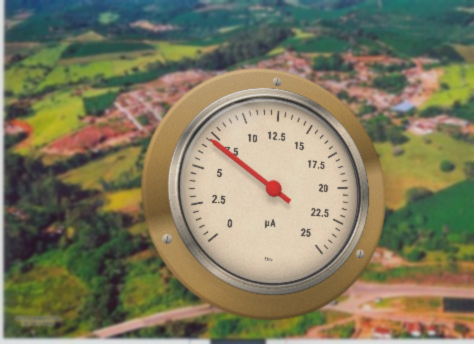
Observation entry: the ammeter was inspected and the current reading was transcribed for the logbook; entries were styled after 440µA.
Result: 7µA
